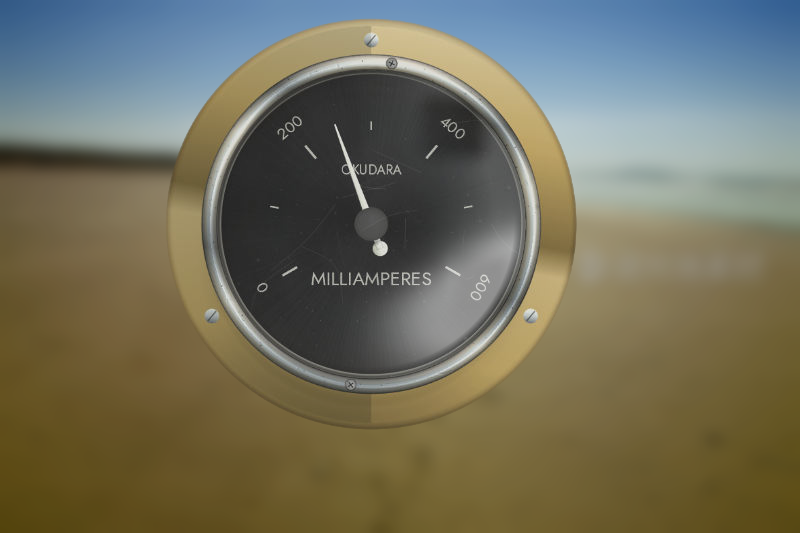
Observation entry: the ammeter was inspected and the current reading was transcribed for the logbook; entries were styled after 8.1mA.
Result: 250mA
